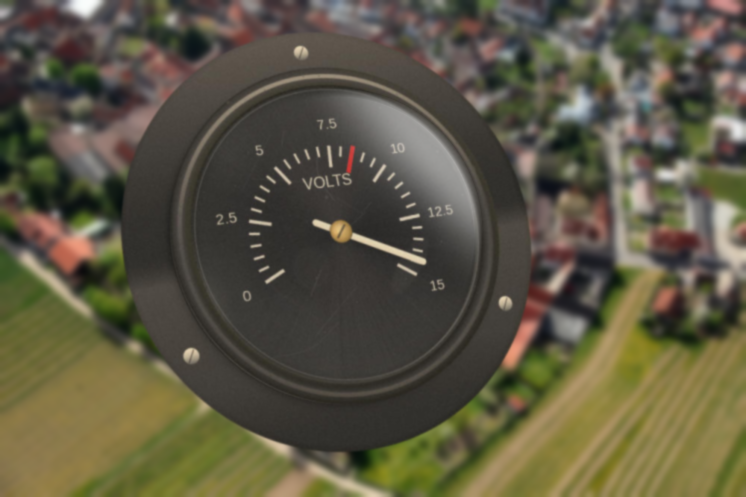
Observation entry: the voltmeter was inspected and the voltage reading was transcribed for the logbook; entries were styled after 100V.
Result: 14.5V
